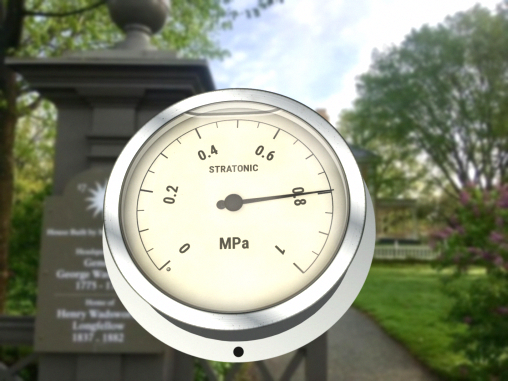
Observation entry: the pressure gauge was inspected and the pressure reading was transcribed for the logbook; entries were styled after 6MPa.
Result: 0.8MPa
